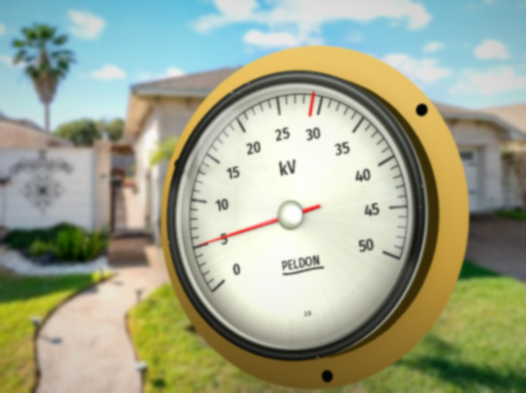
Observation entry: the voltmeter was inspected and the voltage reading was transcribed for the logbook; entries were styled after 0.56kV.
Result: 5kV
